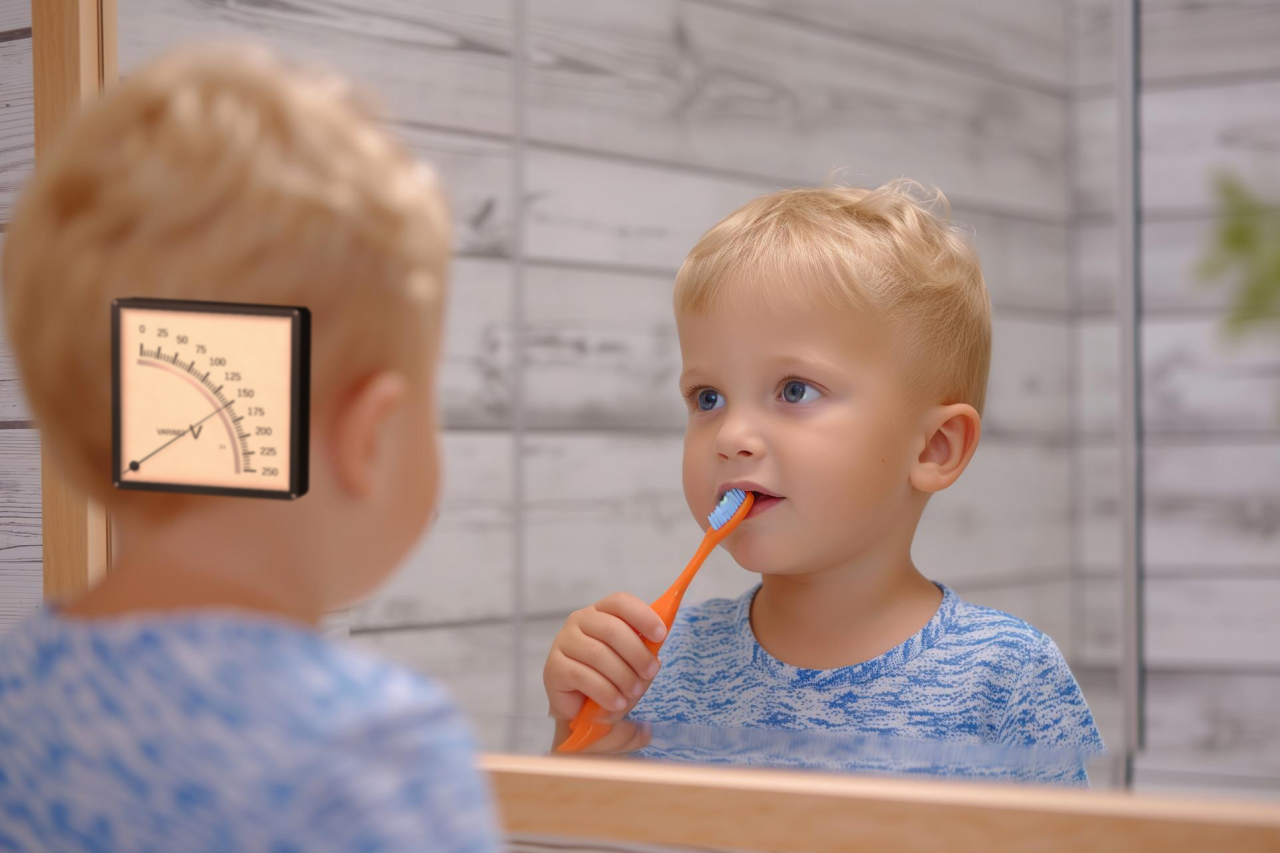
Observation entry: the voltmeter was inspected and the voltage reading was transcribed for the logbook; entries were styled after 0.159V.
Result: 150V
